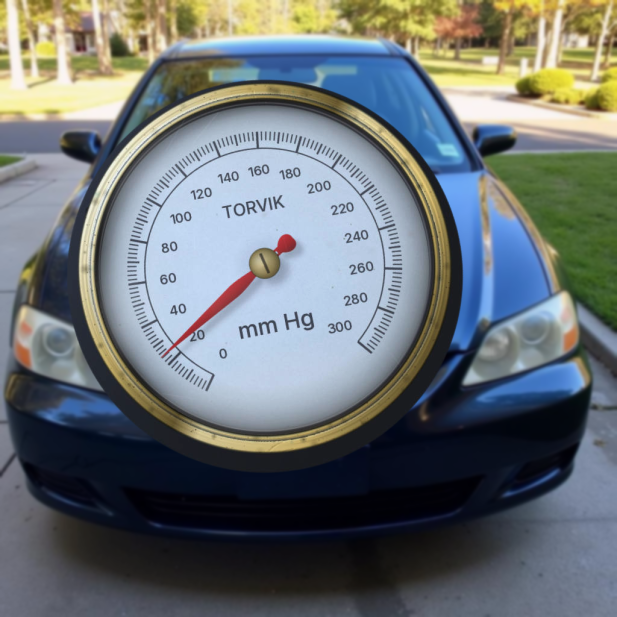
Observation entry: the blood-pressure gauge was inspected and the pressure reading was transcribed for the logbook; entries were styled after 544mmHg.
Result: 24mmHg
